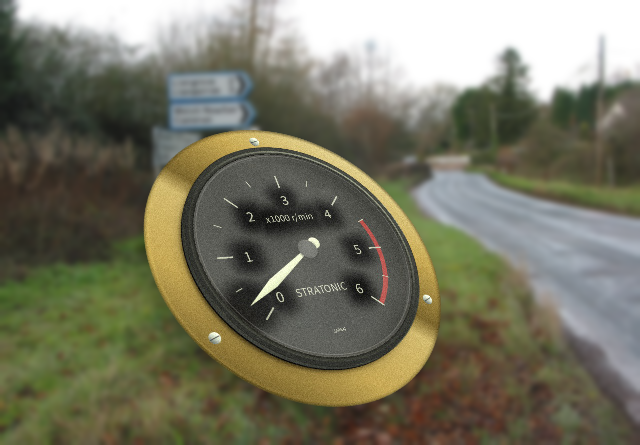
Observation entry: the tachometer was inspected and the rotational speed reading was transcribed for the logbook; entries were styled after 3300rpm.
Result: 250rpm
